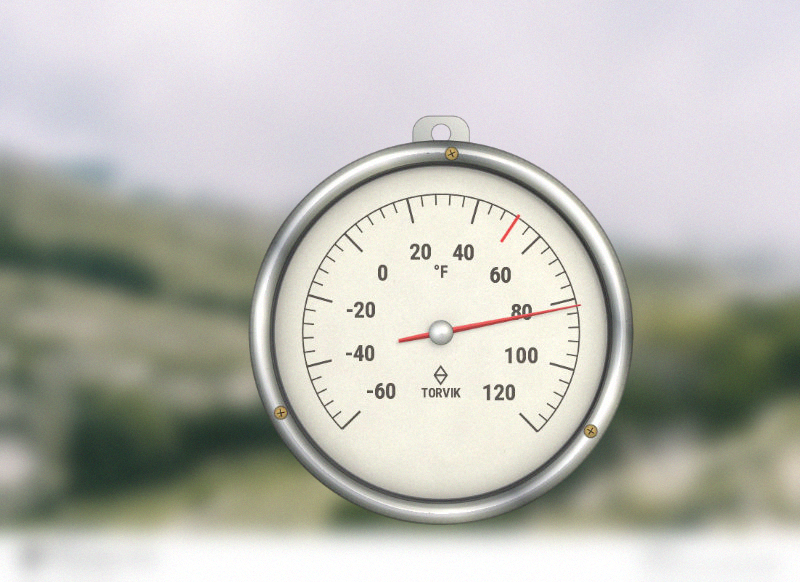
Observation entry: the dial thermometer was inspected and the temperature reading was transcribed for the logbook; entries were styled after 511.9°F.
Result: 82°F
